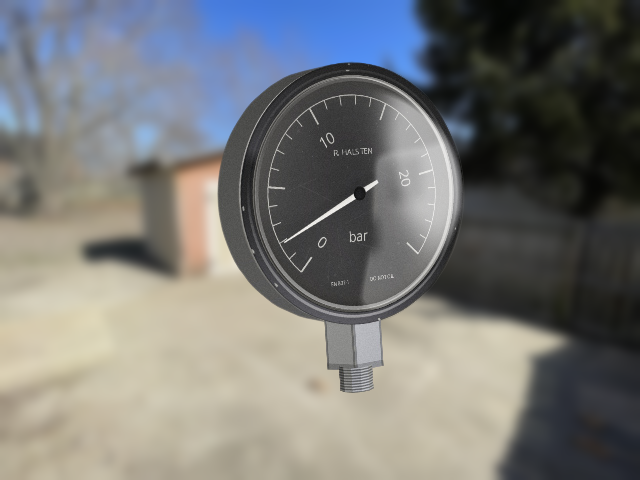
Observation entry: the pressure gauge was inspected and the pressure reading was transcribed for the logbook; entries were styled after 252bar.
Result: 2bar
